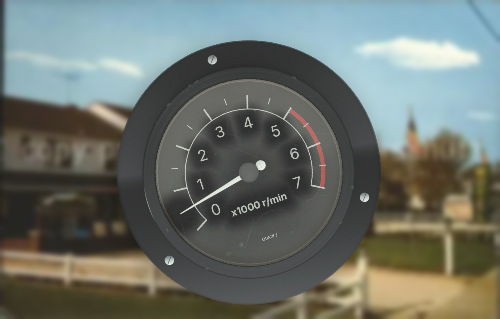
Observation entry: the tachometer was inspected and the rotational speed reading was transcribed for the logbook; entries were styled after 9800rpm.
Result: 500rpm
